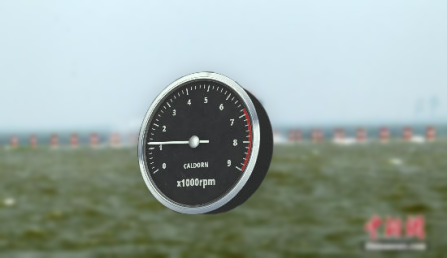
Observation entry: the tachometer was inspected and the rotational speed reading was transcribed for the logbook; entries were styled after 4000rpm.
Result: 1200rpm
